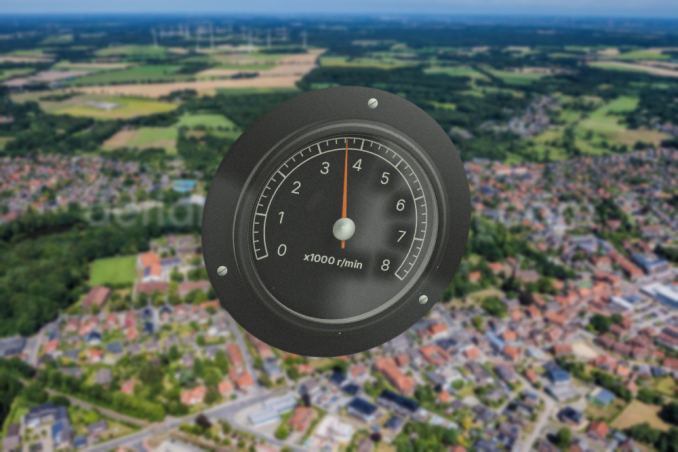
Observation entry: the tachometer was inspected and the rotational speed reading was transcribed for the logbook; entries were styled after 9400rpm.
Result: 3600rpm
